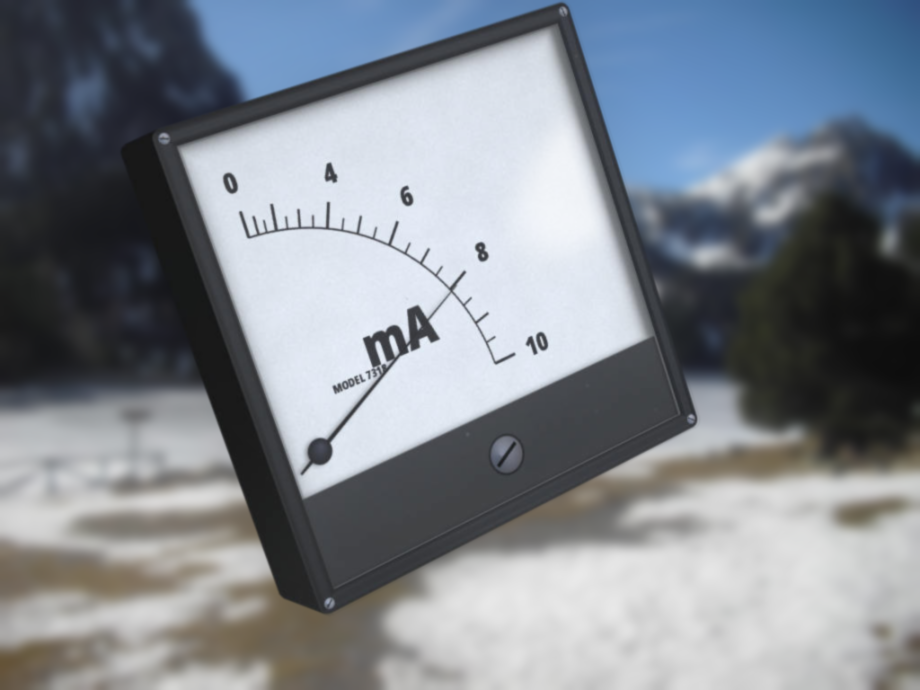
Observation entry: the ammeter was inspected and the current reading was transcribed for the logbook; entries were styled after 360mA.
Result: 8mA
